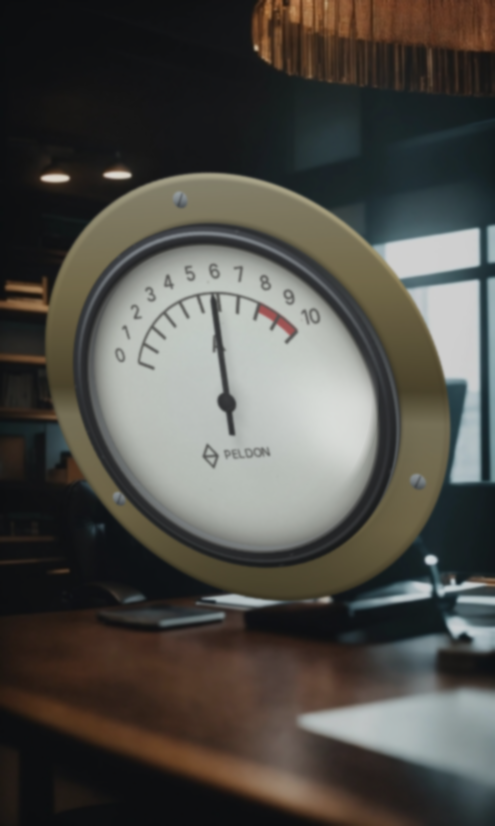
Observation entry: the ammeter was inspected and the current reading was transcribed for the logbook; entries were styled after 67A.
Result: 6A
